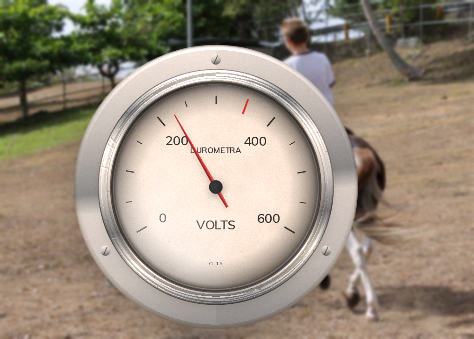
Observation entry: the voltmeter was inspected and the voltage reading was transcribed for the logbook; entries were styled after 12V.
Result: 225V
